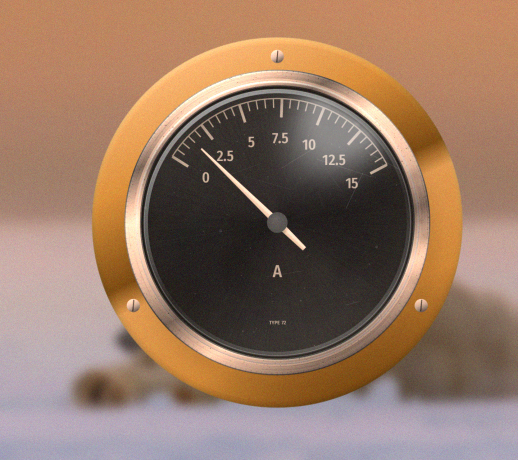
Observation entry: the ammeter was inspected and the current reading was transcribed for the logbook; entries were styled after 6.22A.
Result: 1.5A
